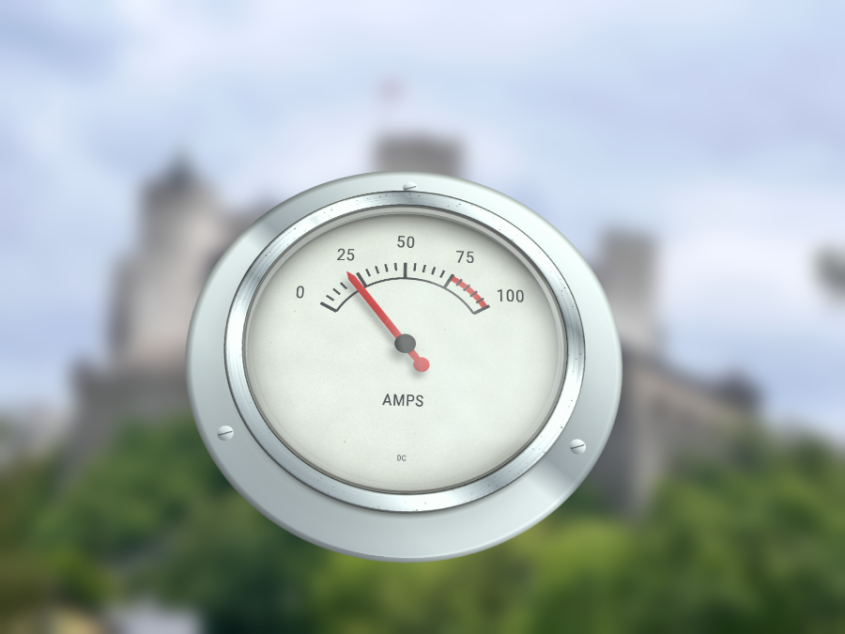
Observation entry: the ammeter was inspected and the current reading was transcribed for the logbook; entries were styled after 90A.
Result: 20A
